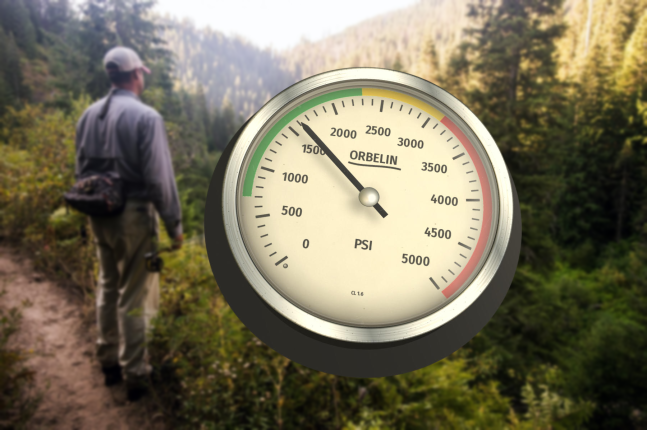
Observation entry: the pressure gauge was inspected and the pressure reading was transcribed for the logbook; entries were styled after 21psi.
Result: 1600psi
